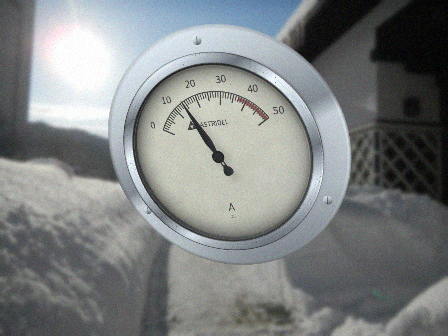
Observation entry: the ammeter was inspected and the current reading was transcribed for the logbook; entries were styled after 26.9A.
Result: 15A
